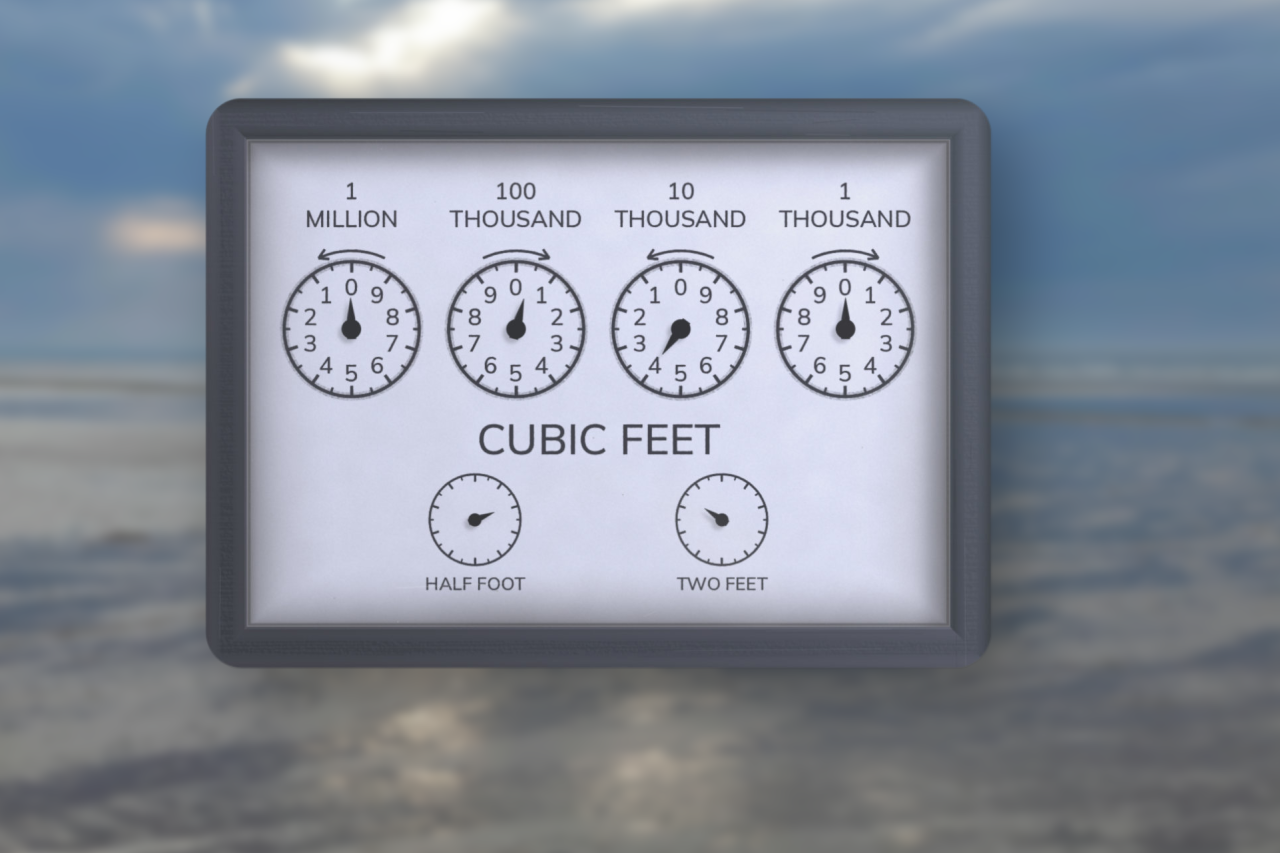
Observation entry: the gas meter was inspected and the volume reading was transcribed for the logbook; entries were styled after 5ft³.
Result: 4000ft³
